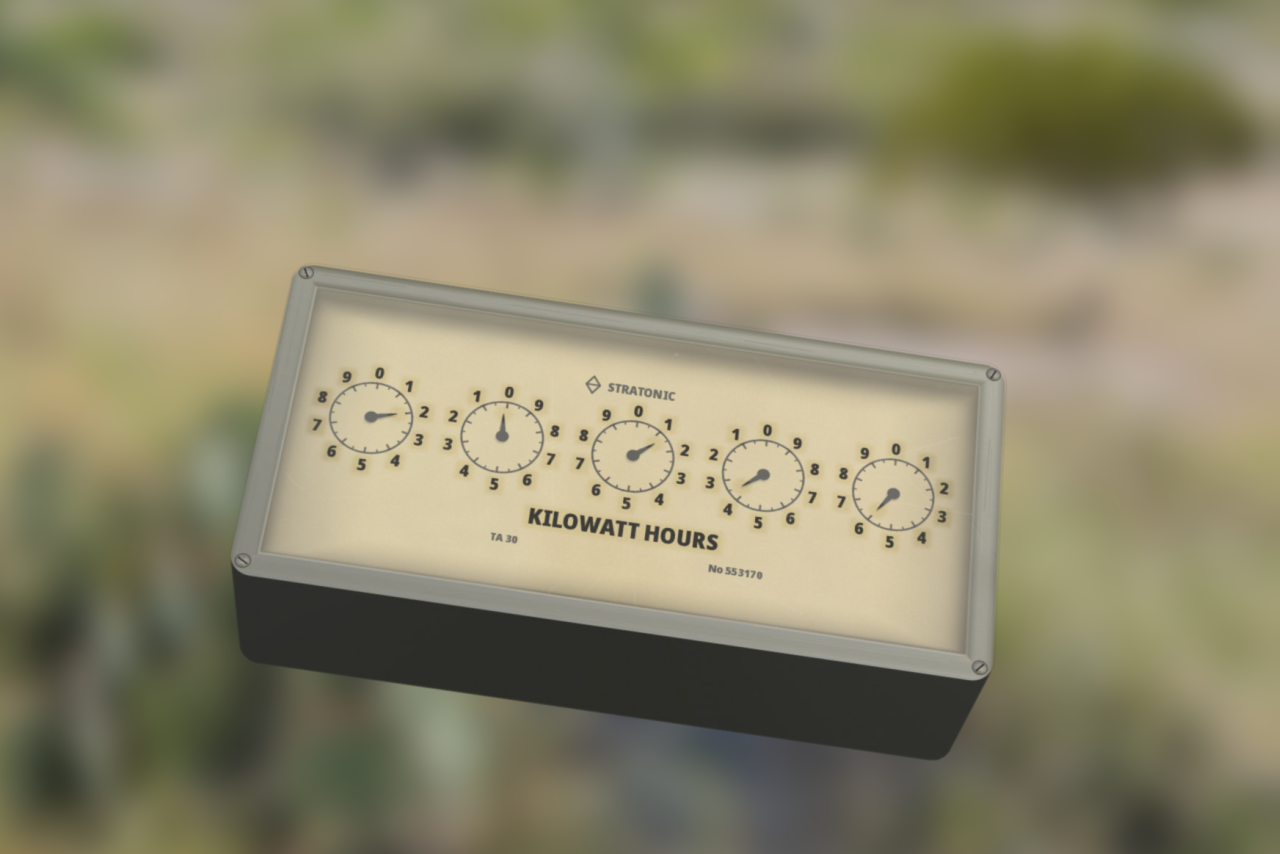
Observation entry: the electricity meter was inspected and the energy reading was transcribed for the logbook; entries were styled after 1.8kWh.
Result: 20136kWh
